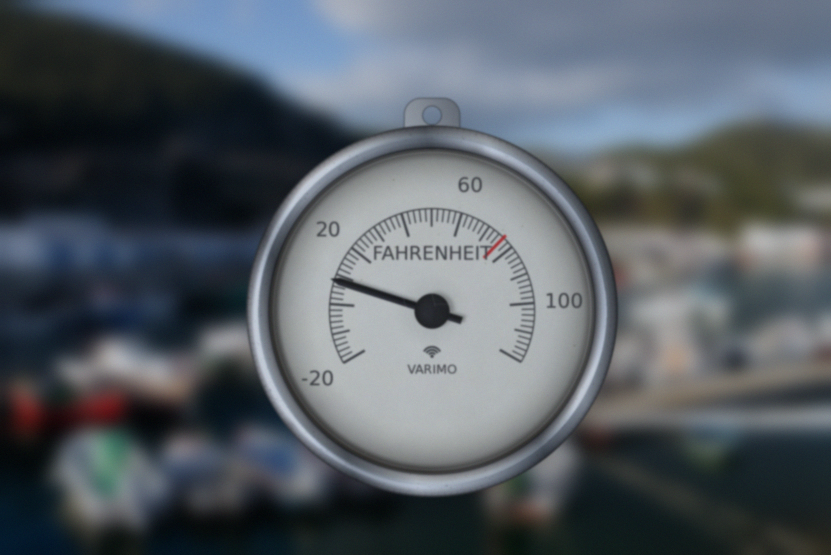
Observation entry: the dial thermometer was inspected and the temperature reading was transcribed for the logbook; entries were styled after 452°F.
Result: 8°F
